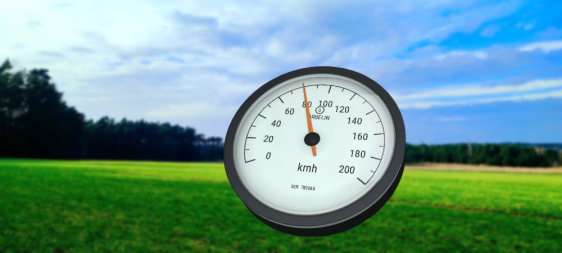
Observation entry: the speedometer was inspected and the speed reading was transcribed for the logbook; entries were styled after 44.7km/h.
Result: 80km/h
